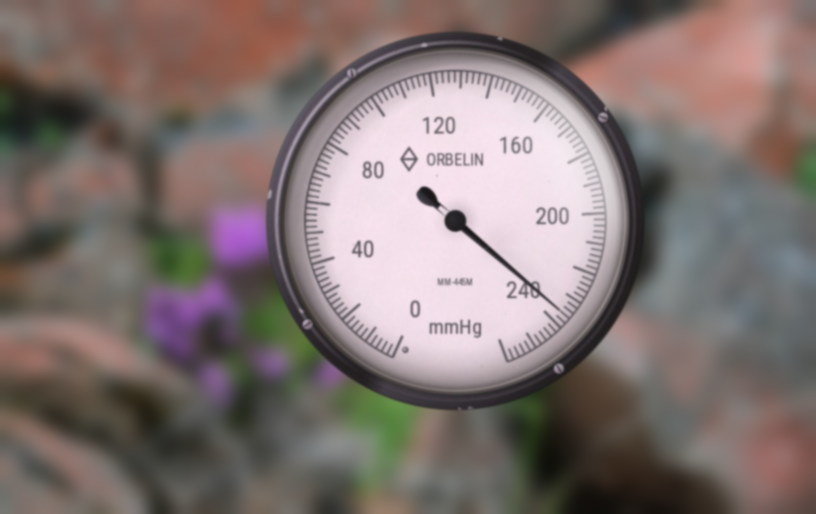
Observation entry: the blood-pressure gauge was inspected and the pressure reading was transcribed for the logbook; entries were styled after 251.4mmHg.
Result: 236mmHg
